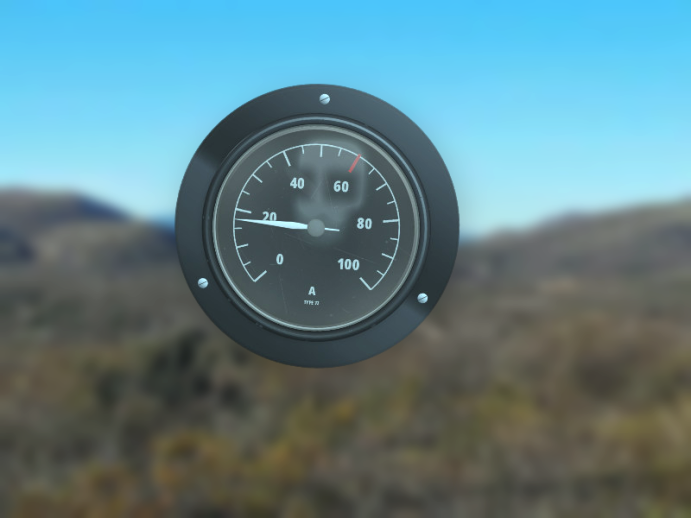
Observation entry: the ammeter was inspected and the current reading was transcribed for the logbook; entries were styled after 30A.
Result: 17.5A
